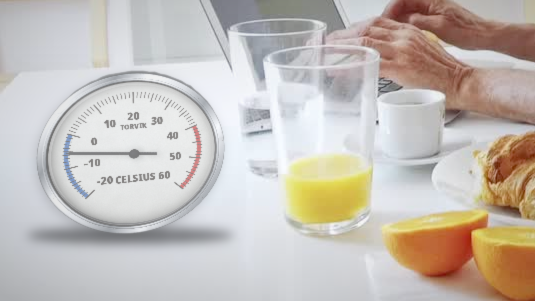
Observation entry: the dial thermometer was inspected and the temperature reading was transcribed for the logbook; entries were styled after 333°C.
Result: -5°C
